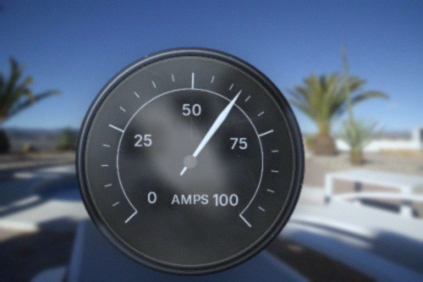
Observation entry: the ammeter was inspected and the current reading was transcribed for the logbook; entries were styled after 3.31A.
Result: 62.5A
